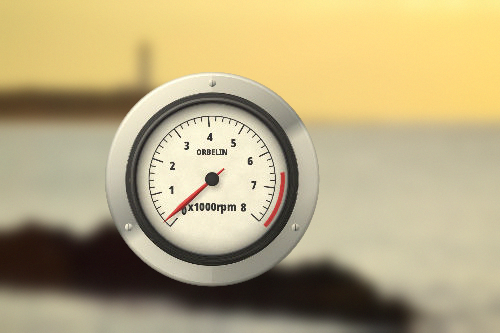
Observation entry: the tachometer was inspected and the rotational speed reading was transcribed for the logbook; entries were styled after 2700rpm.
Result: 200rpm
